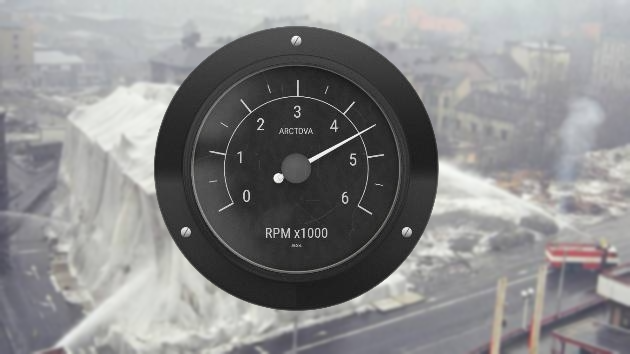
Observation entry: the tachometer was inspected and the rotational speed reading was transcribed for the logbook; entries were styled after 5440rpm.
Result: 4500rpm
